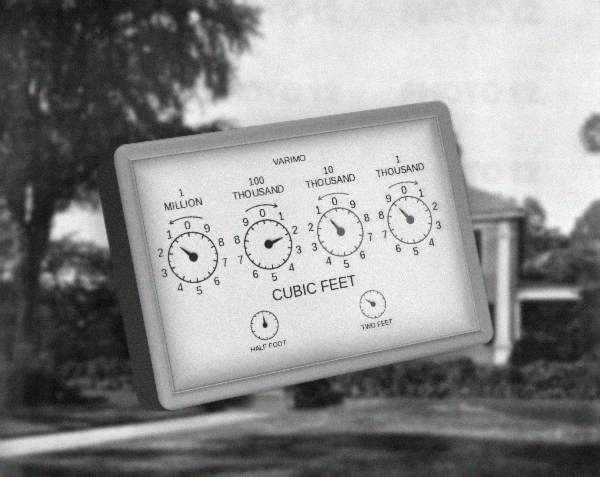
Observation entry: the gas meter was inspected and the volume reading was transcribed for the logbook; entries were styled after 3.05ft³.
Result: 120900ft³
